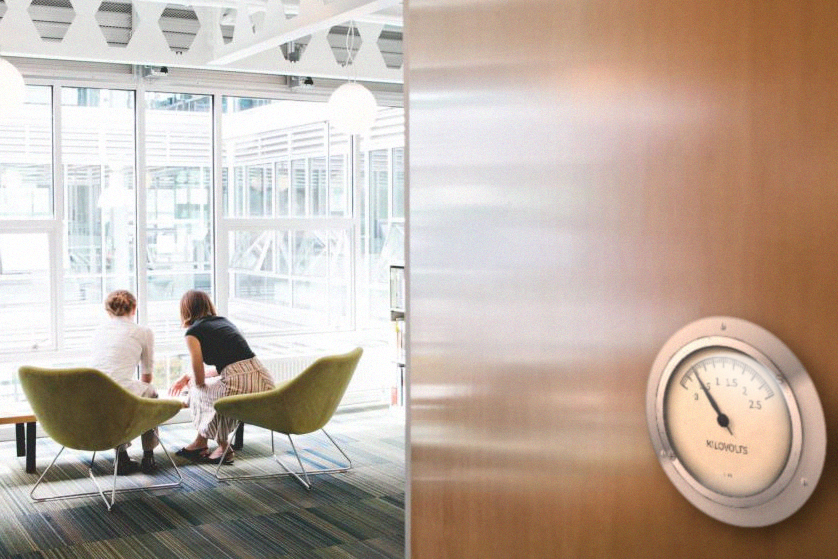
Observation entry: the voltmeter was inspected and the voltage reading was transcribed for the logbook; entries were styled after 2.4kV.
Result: 0.5kV
